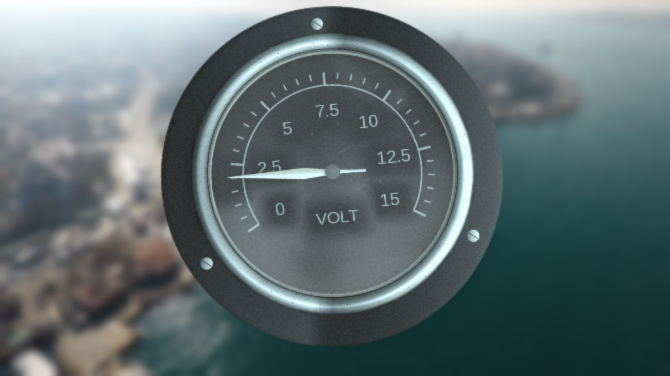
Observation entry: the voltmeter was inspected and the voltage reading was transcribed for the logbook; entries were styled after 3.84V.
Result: 2V
